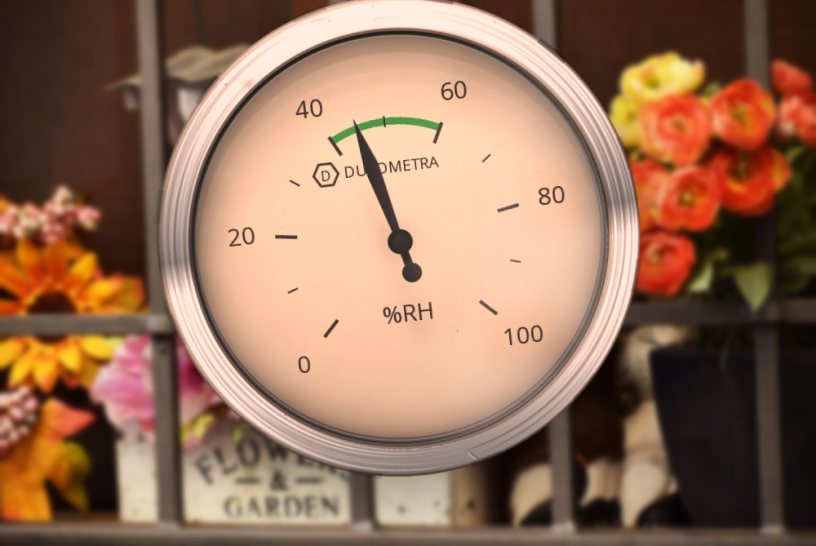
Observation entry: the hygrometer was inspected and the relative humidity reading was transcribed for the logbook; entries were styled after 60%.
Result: 45%
